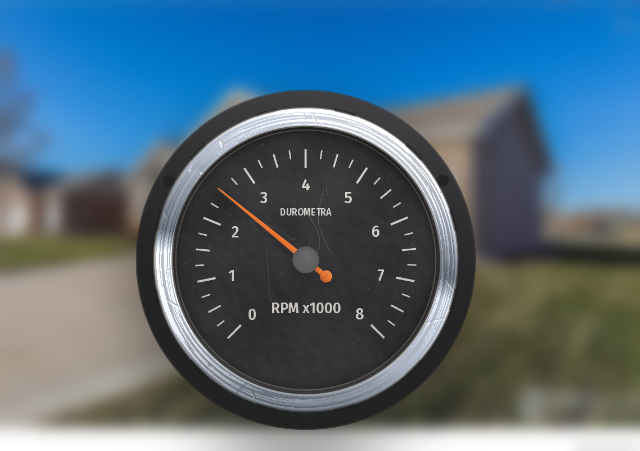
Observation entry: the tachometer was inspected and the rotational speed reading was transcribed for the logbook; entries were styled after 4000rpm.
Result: 2500rpm
